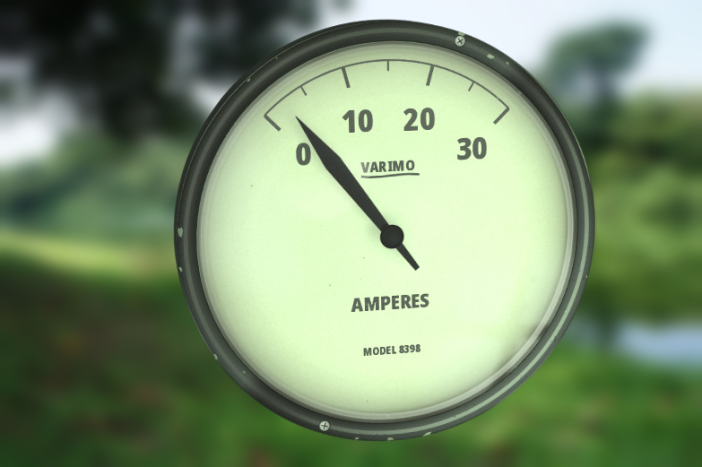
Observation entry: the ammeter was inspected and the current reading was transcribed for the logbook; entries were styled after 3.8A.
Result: 2.5A
